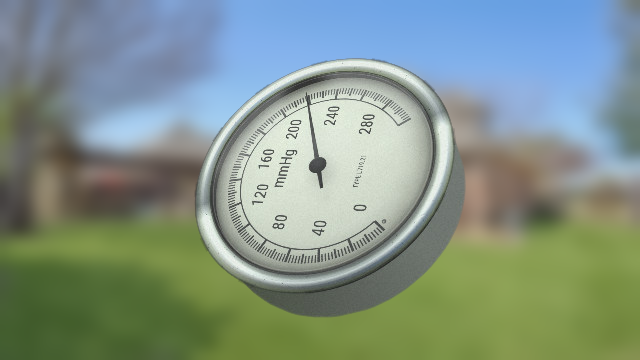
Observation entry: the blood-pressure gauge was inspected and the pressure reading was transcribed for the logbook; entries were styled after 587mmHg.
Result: 220mmHg
